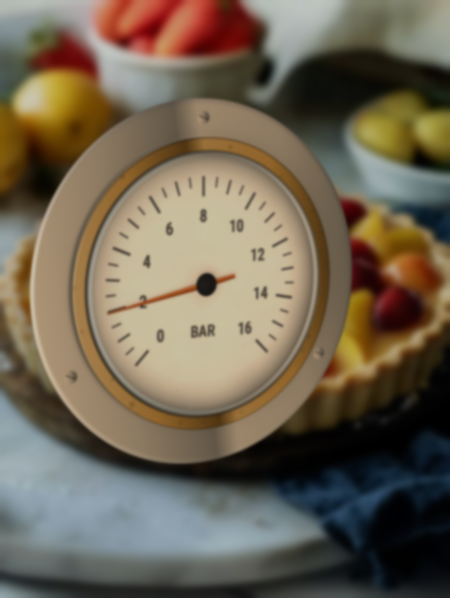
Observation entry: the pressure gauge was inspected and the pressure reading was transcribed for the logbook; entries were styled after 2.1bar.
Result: 2bar
